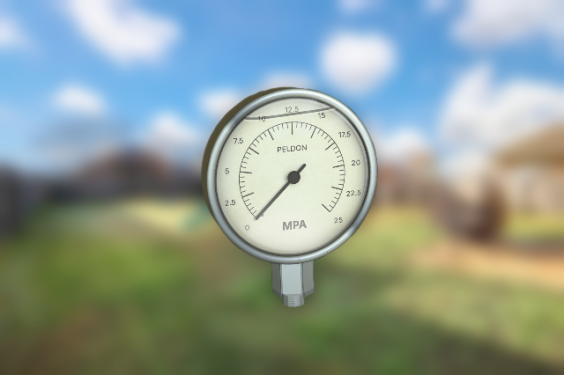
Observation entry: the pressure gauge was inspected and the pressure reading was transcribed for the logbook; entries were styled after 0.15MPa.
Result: 0MPa
